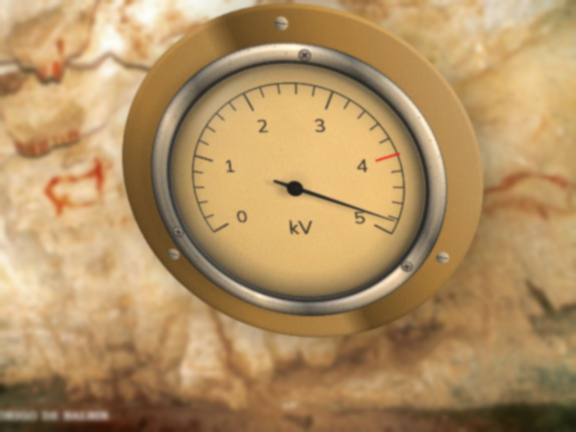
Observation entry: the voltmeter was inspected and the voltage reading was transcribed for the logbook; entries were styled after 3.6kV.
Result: 4.8kV
